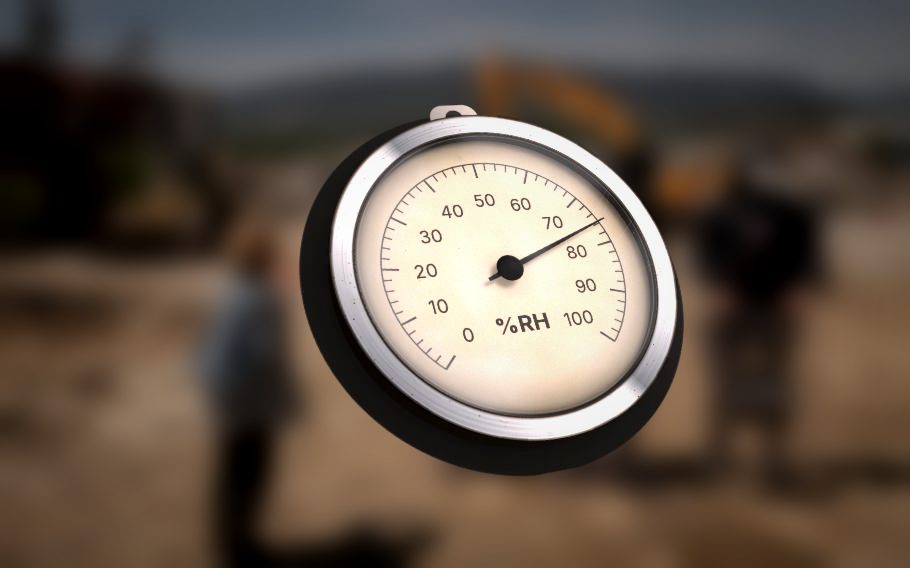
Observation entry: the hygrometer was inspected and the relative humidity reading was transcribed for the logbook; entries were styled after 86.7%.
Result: 76%
